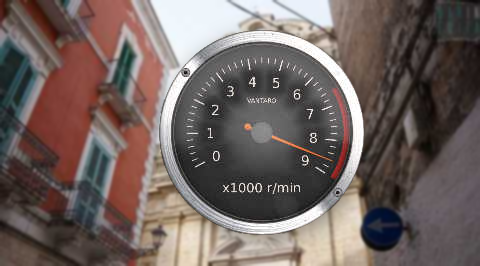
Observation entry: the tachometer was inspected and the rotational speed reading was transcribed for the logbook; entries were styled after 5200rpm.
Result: 8600rpm
